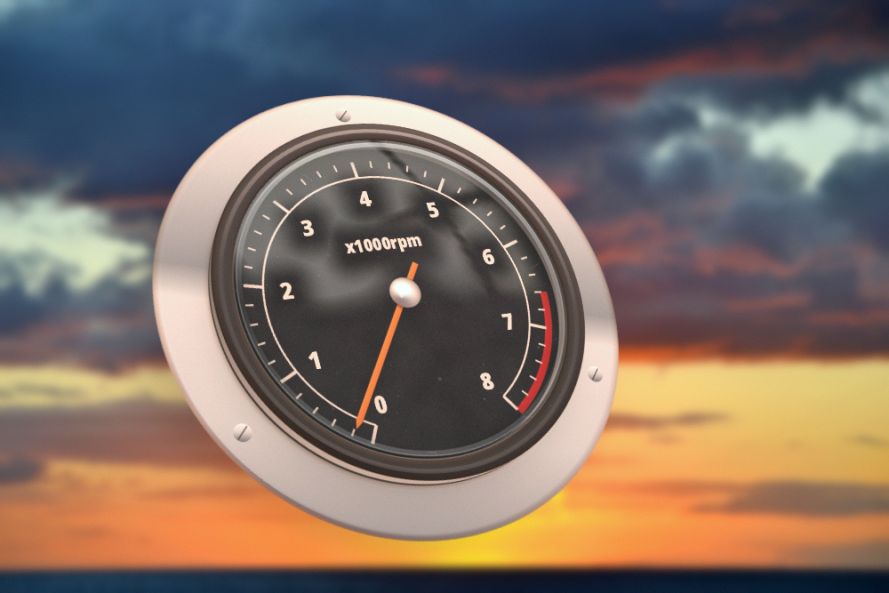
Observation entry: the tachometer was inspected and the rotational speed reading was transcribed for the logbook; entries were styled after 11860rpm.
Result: 200rpm
